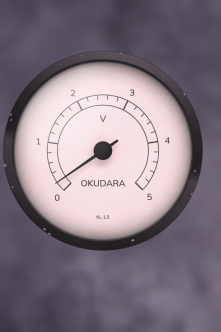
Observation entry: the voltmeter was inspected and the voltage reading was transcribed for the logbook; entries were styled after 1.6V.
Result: 0.2V
